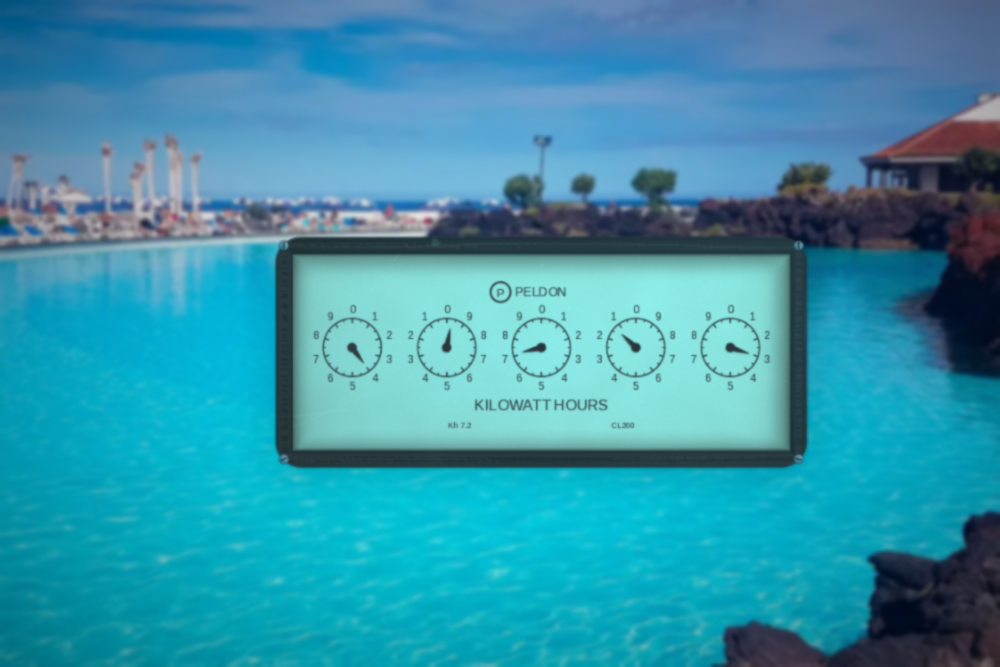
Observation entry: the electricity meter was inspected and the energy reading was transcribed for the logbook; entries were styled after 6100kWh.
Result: 39713kWh
